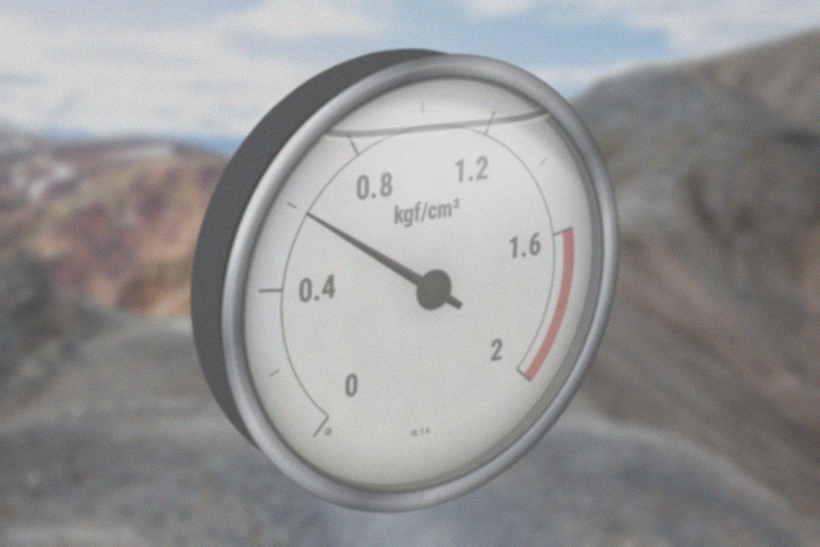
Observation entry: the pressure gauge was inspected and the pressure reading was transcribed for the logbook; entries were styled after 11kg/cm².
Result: 0.6kg/cm²
